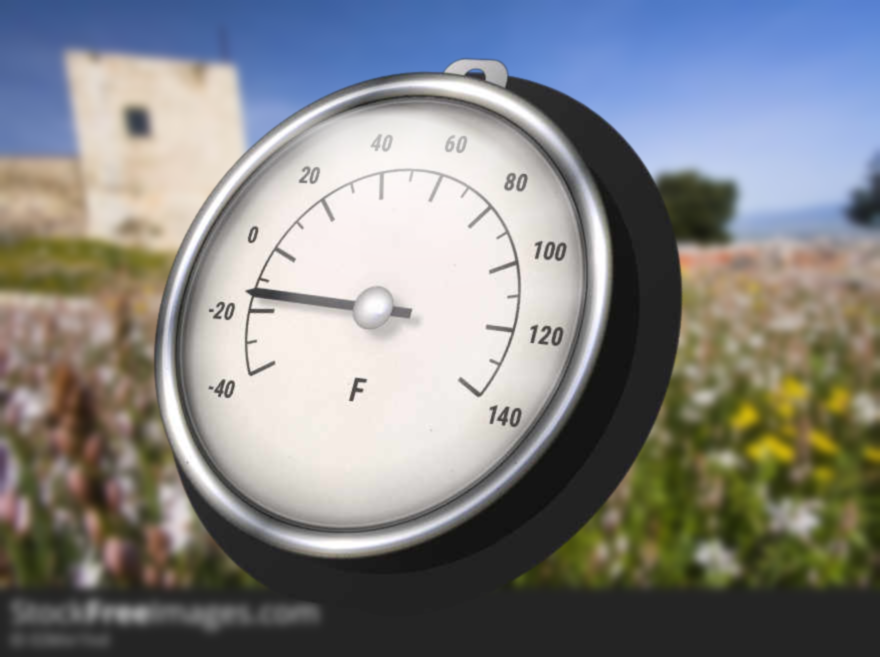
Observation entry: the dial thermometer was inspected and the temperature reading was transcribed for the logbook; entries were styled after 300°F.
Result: -15°F
